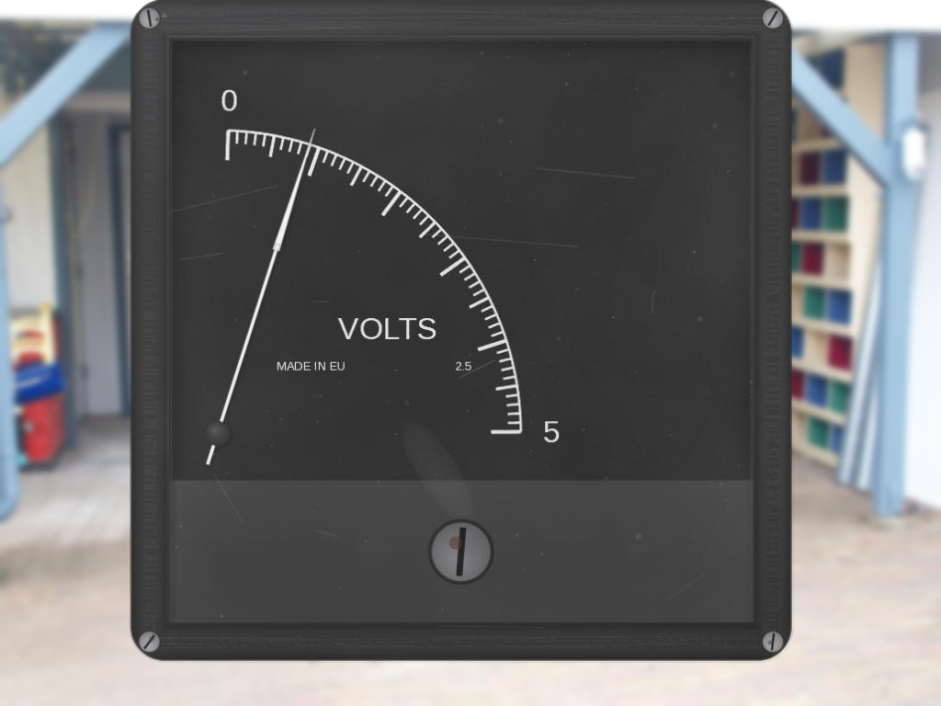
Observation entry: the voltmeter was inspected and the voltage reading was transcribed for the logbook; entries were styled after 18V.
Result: 0.9V
